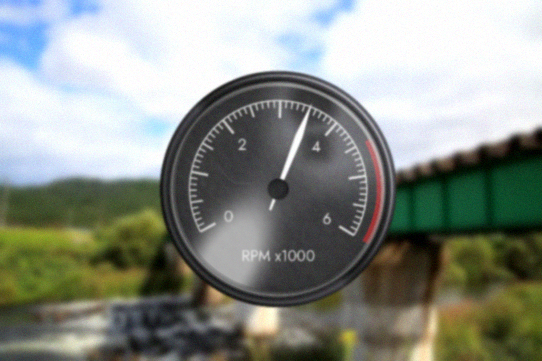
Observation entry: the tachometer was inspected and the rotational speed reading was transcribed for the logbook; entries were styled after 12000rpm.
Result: 3500rpm
